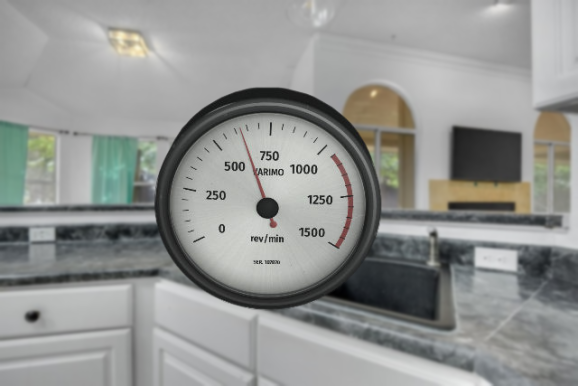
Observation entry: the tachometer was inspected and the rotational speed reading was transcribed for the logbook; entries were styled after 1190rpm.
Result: 625rpm
